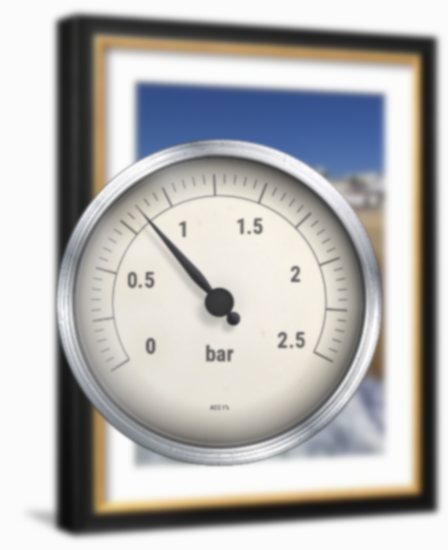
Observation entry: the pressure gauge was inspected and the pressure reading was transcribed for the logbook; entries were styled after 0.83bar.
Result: 0.85bar
